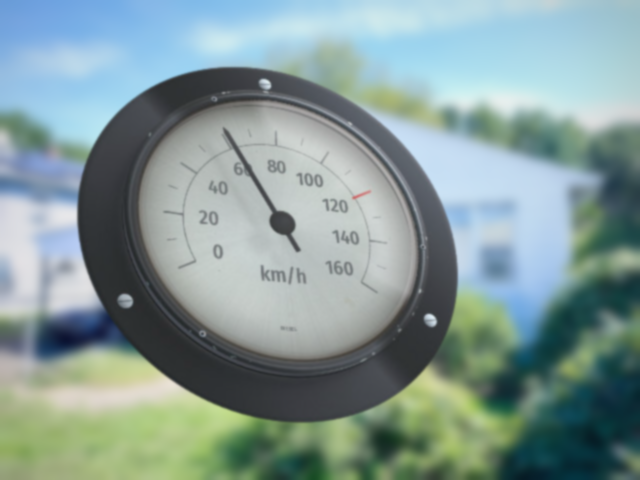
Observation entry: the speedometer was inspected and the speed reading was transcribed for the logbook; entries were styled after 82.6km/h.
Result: 60km/h
